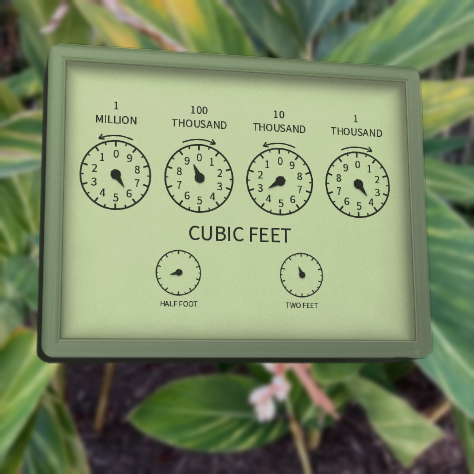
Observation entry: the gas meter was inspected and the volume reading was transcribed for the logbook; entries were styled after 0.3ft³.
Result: 593400ft³
